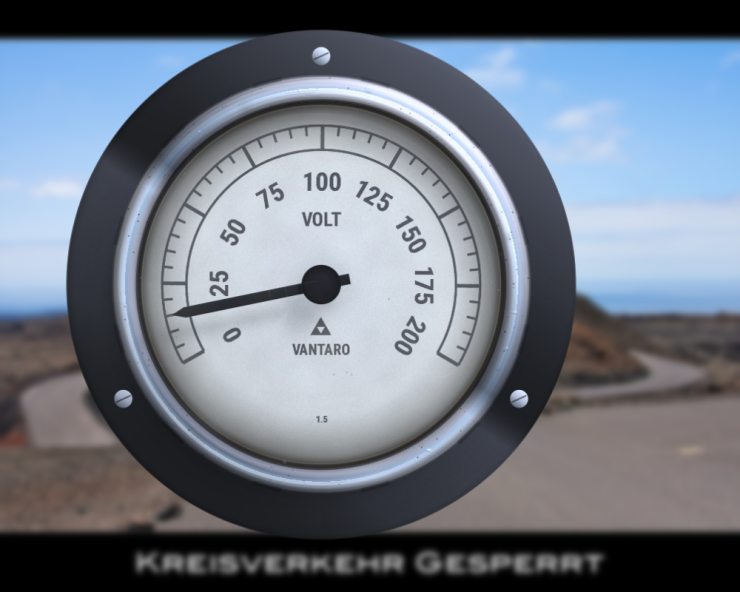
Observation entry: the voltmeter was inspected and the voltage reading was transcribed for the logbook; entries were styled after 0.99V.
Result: 15V
